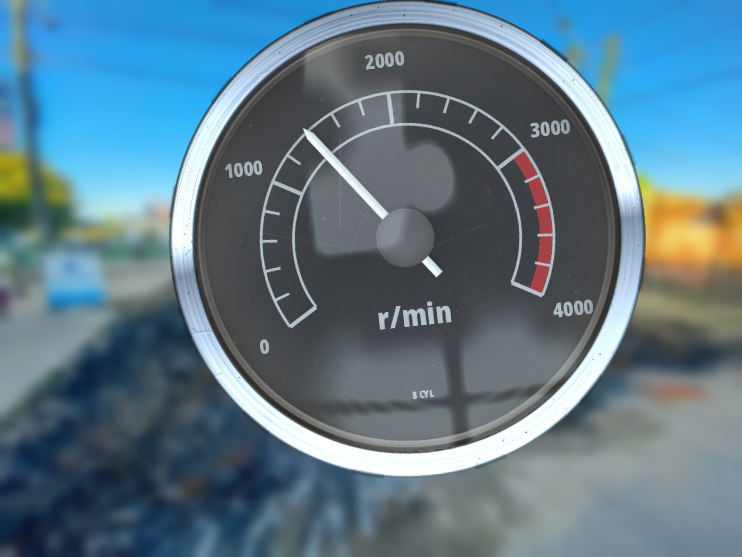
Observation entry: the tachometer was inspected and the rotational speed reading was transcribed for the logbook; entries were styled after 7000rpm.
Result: 1400rpm
